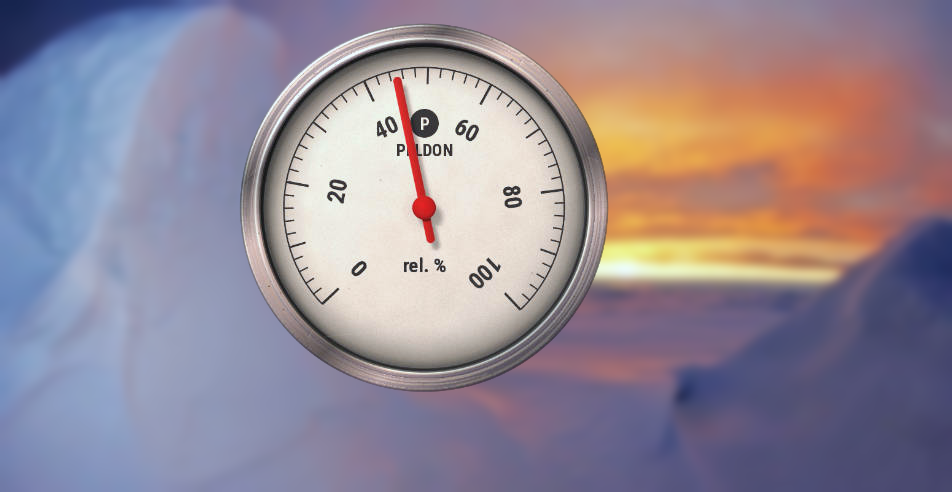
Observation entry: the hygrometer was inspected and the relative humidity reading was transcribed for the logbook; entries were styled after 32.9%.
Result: 45%
